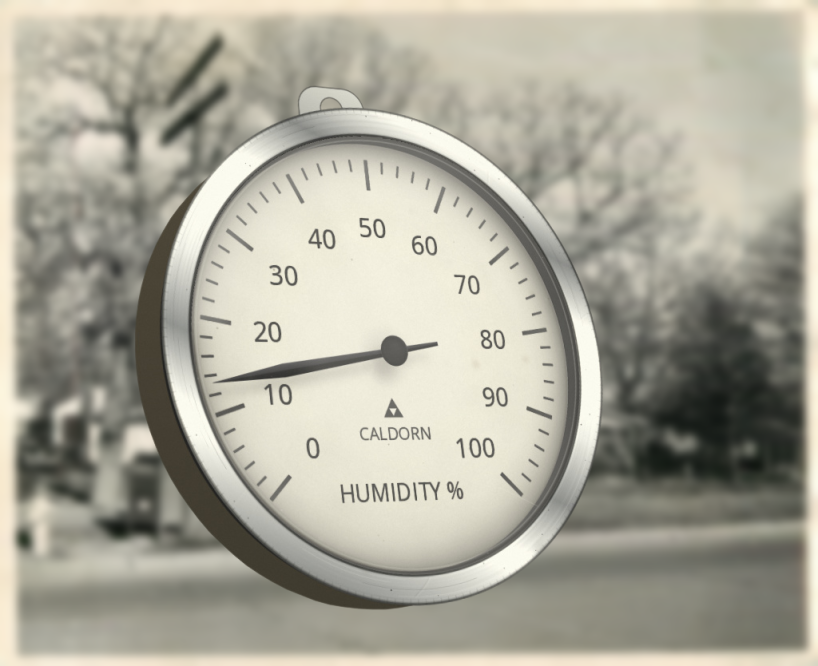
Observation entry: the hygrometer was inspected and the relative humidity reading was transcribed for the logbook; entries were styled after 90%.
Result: 13%
